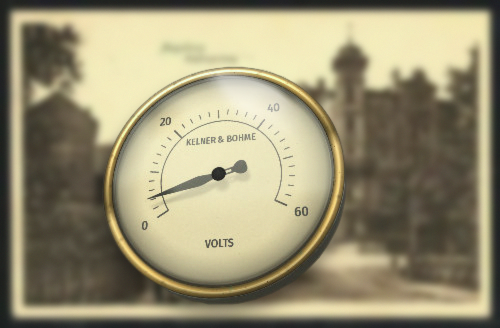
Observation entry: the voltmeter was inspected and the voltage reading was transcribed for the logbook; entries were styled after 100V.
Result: 4V
